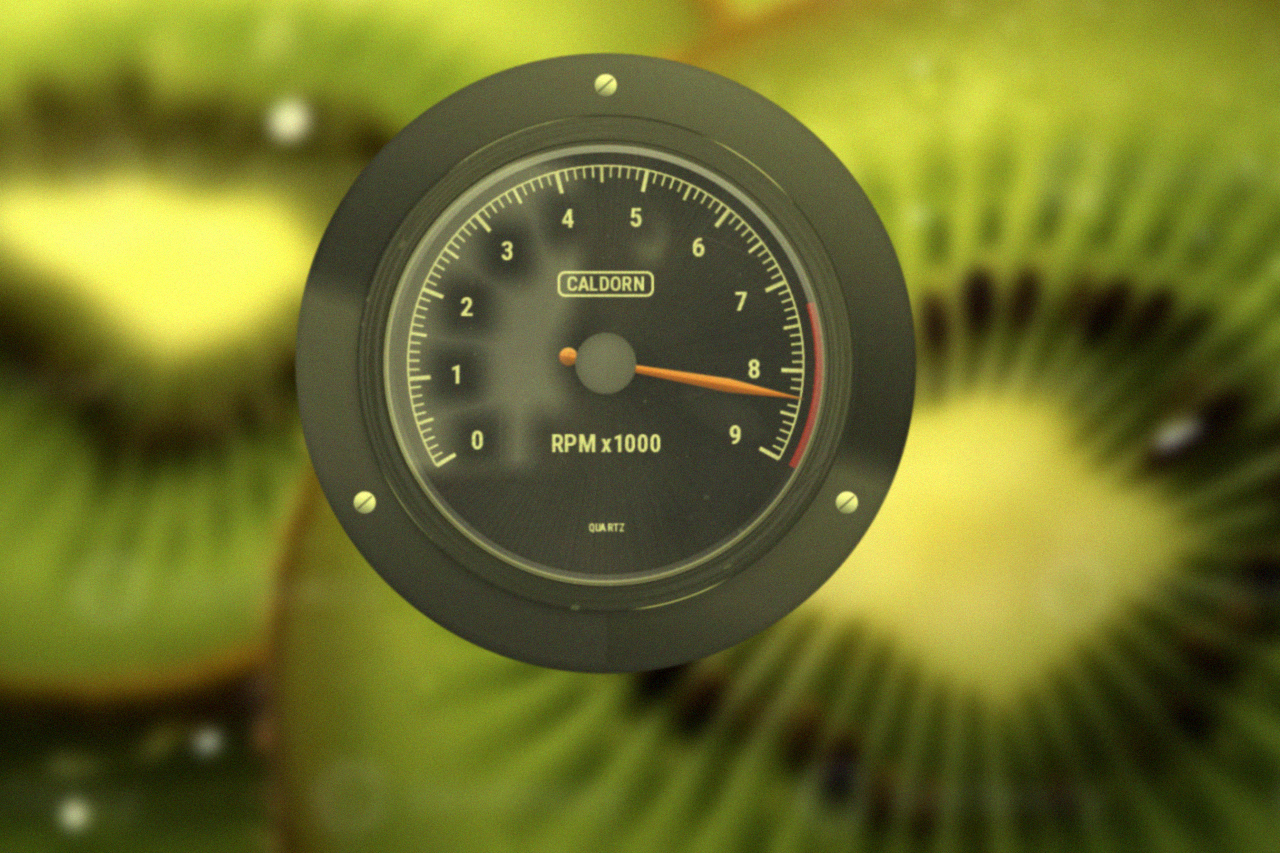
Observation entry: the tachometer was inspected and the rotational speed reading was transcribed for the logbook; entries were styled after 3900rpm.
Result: 8300rpm
